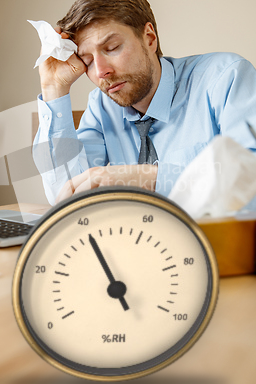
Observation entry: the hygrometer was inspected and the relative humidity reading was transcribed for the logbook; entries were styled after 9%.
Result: 40%
